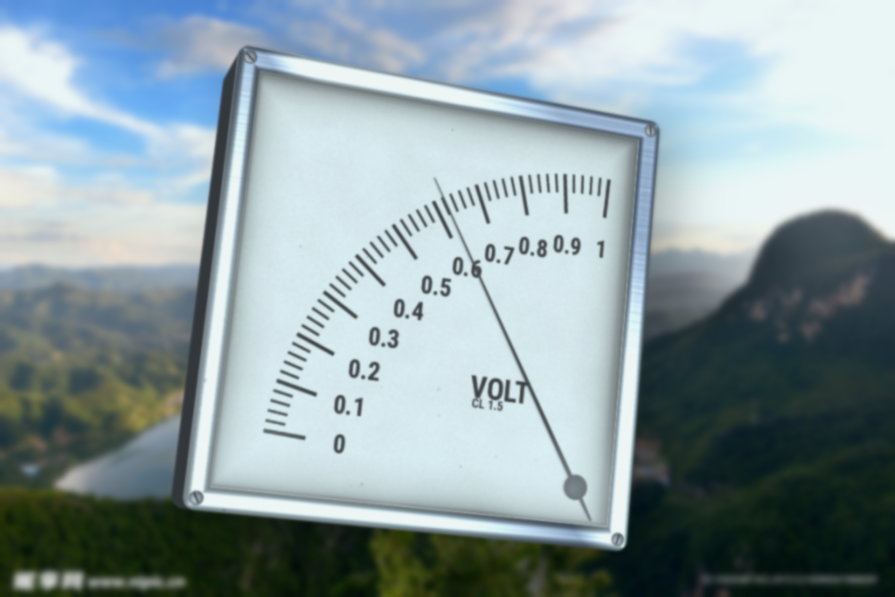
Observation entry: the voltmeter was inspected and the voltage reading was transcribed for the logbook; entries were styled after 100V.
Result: 0.62V
